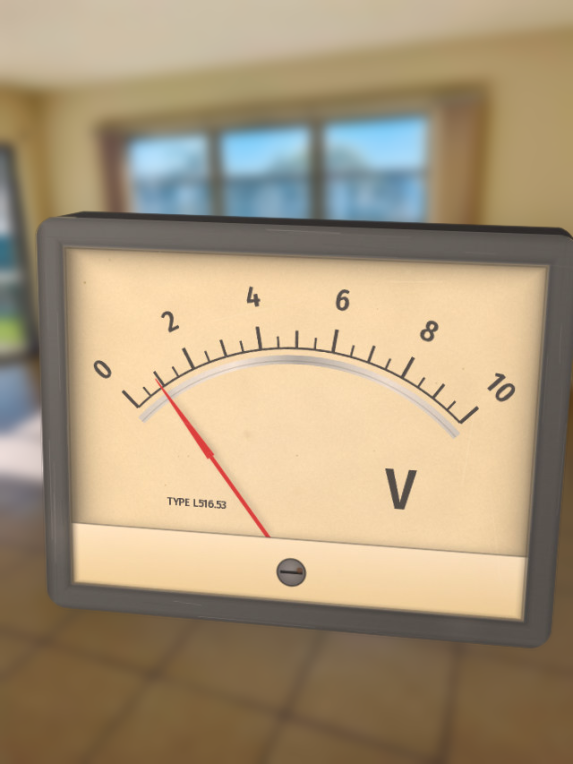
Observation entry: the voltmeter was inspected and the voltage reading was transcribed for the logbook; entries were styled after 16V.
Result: 1V
